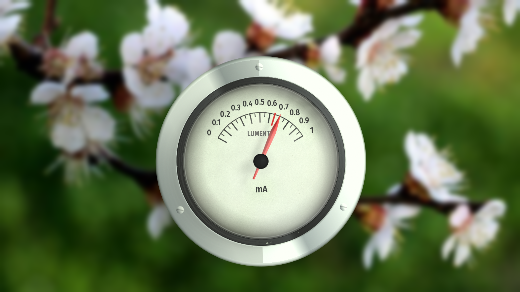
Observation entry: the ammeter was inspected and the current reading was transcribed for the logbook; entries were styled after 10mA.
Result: 0.7mA
